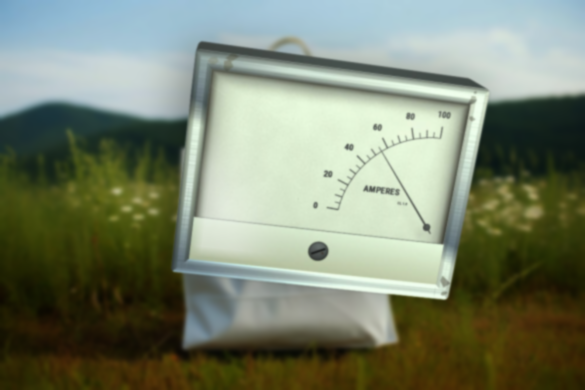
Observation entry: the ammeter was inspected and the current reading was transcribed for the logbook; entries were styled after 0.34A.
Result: 55A
